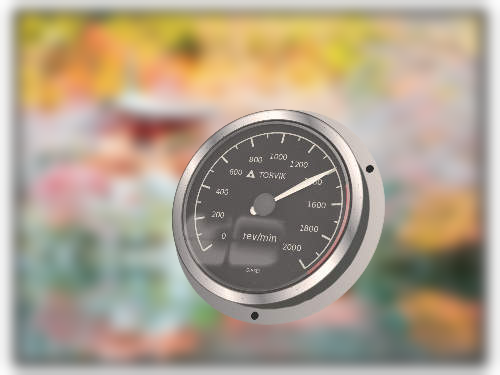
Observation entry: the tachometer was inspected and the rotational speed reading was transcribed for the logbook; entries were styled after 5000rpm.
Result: 1400rpm
